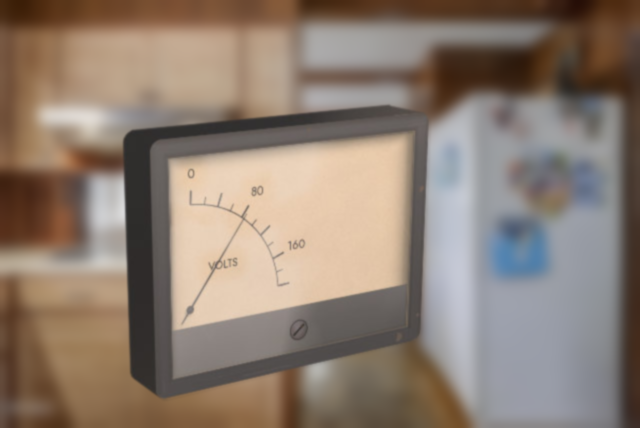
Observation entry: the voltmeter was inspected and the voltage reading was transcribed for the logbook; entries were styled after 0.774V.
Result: 80V
